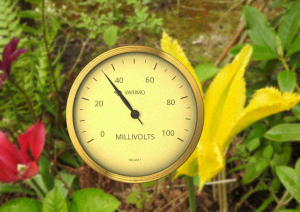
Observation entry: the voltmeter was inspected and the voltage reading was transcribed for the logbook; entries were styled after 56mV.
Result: 35mV
